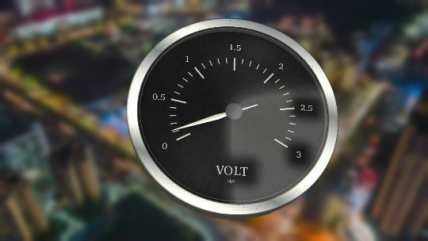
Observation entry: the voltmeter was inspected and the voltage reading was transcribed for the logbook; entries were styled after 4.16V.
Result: 0.1V
